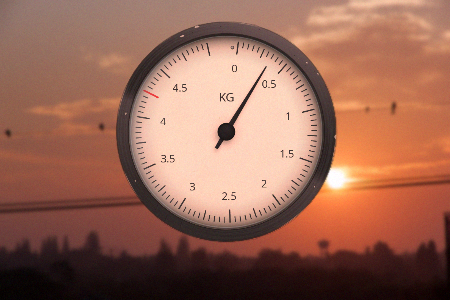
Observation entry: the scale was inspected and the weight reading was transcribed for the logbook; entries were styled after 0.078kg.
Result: 0.35kg
